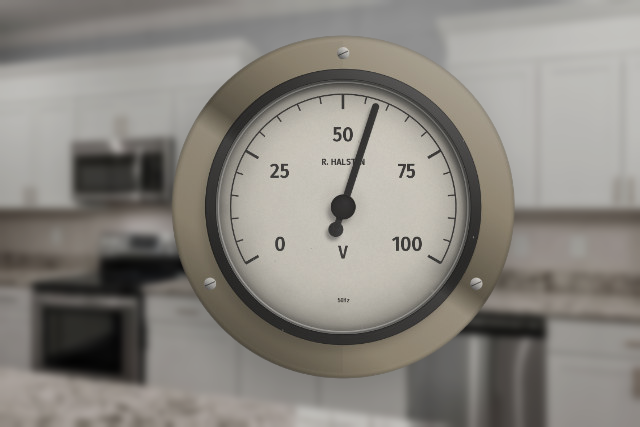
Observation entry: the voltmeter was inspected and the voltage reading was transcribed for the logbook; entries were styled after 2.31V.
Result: 57.5V
